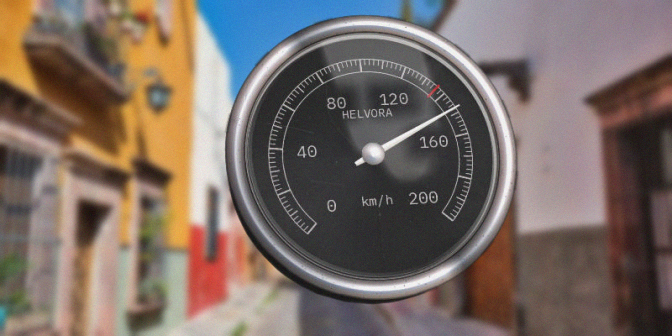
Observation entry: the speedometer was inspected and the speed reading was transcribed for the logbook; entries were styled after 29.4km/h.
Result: 148km/h
